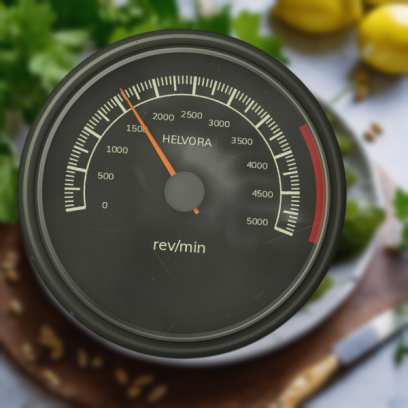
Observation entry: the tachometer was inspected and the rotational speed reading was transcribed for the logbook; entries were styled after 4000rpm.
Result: 1600rpm
